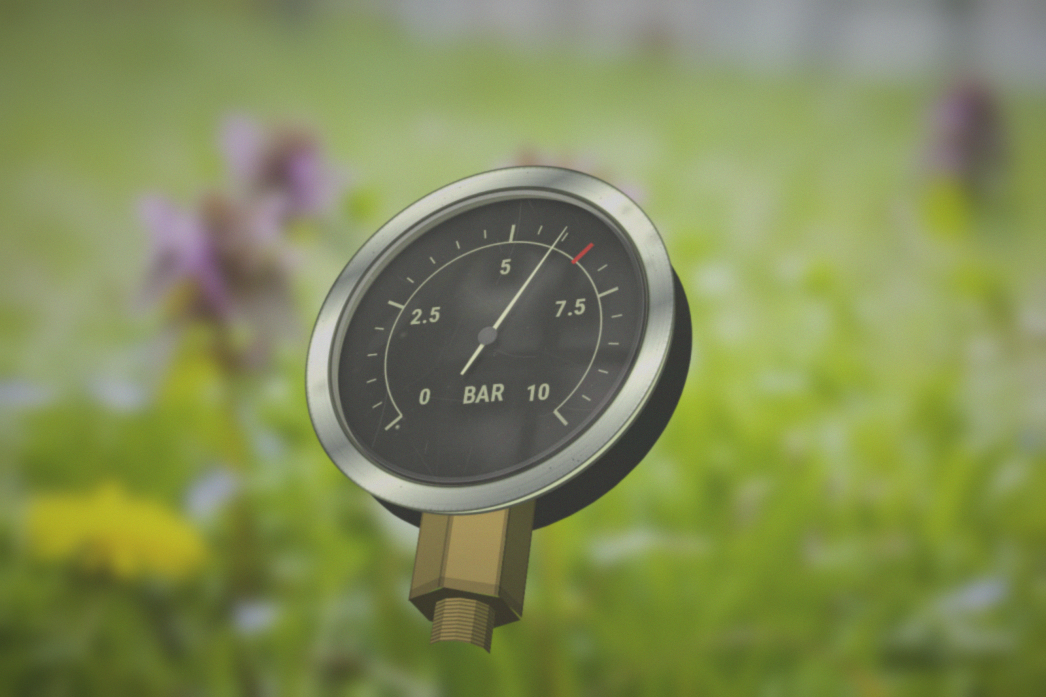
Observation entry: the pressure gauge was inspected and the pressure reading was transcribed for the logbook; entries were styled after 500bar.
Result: 6bar
